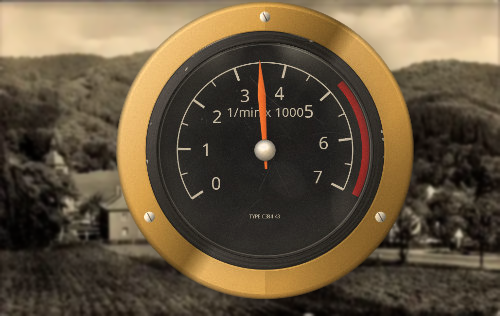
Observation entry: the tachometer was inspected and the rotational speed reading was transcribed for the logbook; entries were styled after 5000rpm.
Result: 3500rpm
